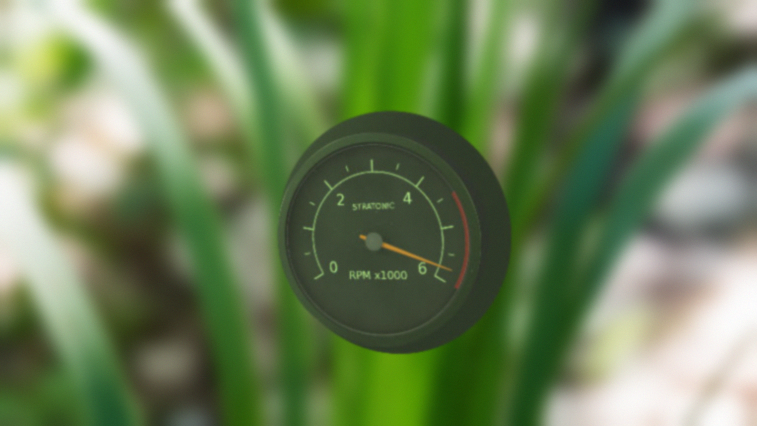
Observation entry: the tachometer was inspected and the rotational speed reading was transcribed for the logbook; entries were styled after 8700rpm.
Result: 5750rpm
